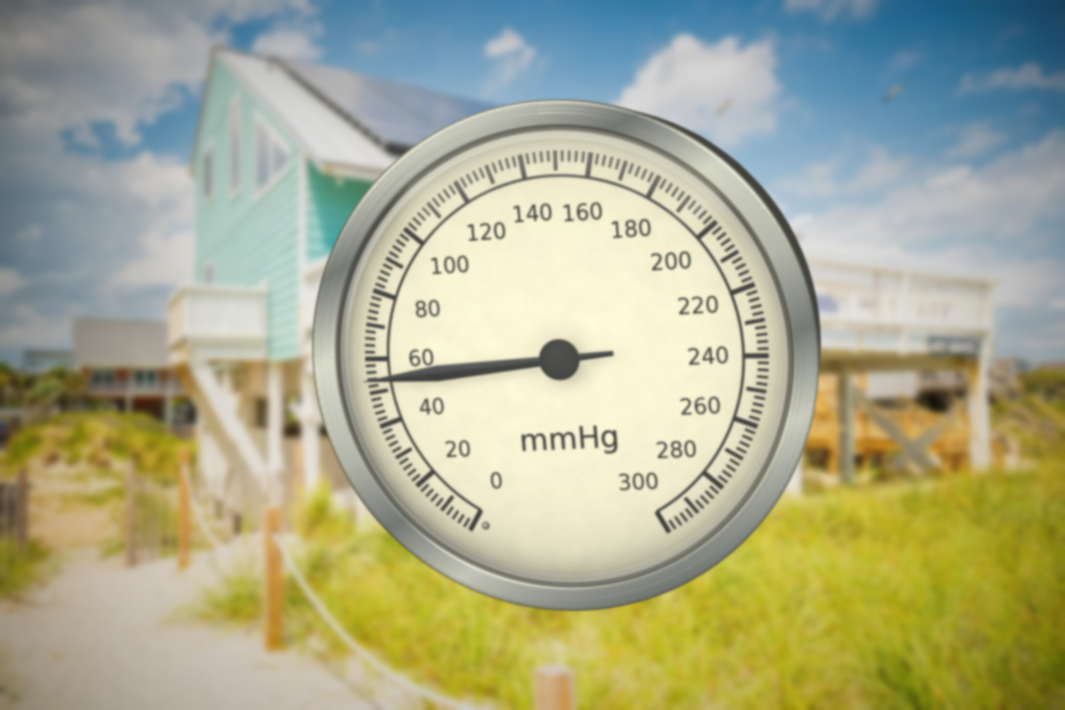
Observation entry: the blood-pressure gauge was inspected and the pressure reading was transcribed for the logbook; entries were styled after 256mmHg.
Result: 54mmHg
